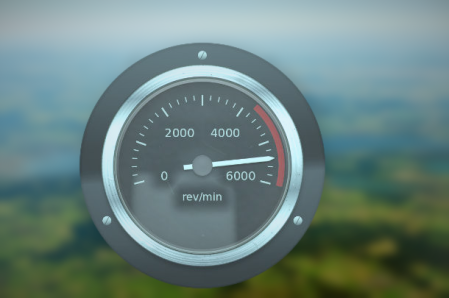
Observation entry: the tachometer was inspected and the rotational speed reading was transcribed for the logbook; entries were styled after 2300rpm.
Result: 5400rpm
